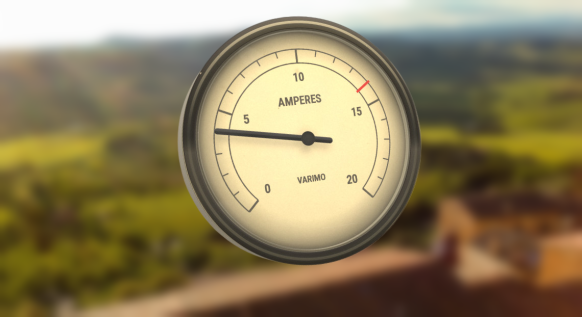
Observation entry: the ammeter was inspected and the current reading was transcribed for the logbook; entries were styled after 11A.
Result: 4A
